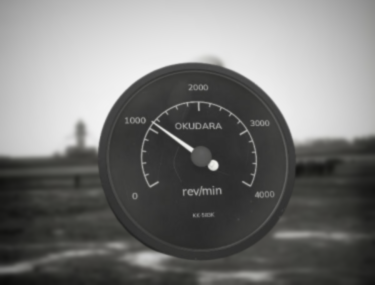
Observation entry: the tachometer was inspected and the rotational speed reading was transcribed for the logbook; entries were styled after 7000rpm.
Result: 1100rpm
